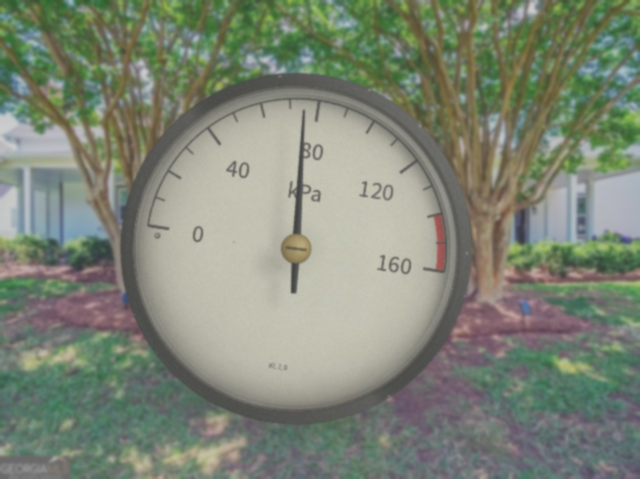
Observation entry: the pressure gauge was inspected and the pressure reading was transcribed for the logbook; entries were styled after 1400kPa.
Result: 75kPa
